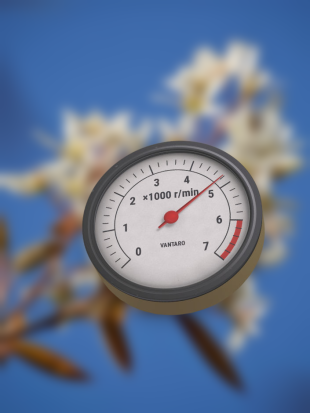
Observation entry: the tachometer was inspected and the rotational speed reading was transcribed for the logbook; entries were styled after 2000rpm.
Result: 4800rpm
